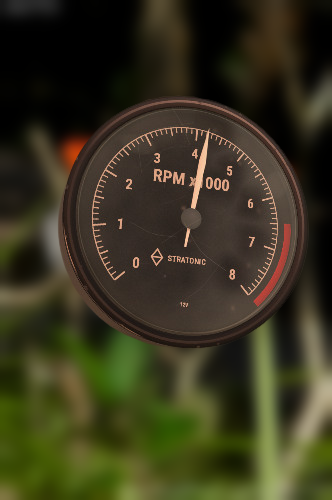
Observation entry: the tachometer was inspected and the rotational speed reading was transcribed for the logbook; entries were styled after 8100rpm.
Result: 4200rpm
